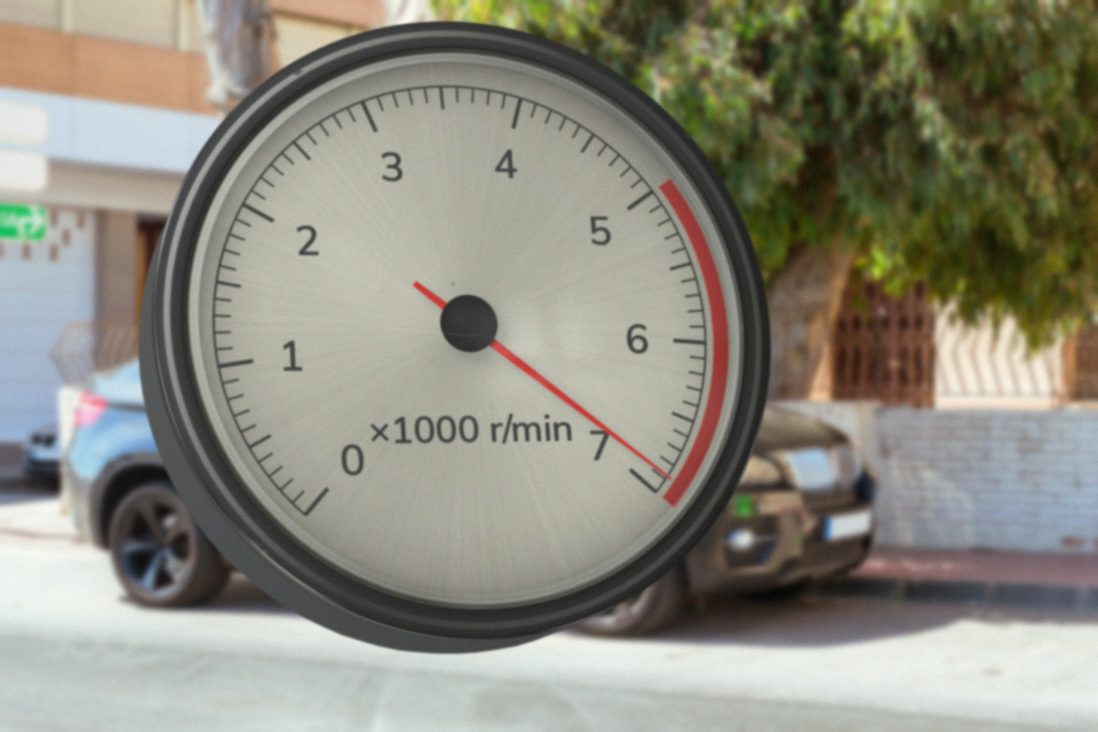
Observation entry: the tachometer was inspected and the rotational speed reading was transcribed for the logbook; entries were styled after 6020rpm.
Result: 6900rpm
